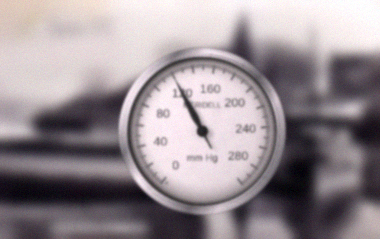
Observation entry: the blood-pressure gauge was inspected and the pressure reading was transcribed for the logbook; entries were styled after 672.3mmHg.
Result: 120mmHg
